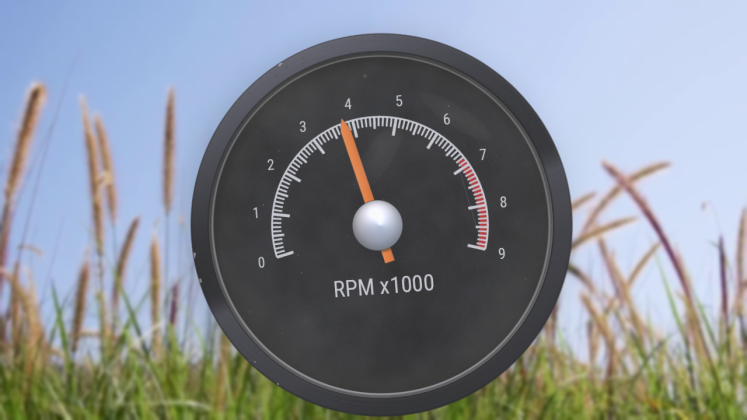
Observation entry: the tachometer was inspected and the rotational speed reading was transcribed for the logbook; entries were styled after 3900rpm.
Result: 3800rpm
